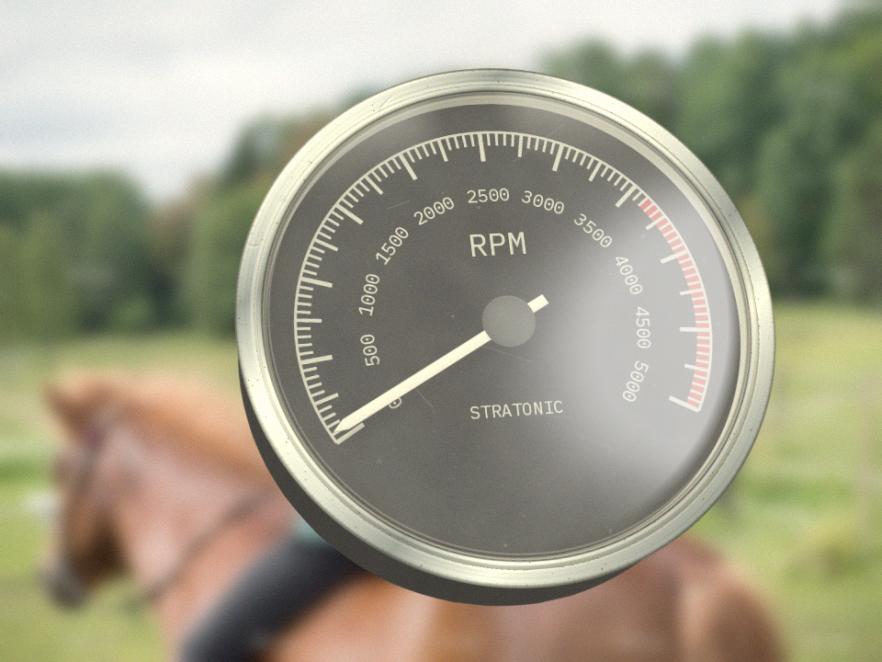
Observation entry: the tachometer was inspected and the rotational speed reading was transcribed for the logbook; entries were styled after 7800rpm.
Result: 50rpm
